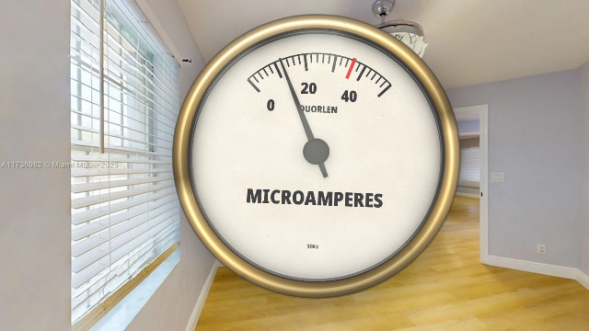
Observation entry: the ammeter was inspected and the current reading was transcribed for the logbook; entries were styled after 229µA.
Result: 12µA
